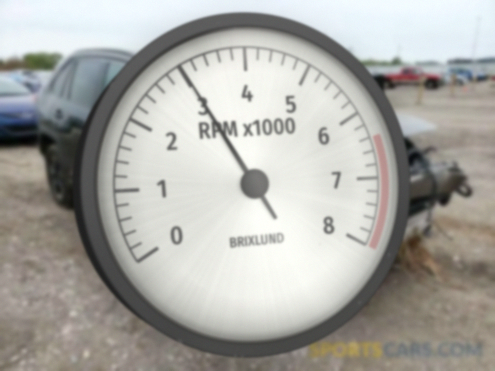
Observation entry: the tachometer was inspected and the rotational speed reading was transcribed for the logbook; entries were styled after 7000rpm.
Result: 3000rpm
